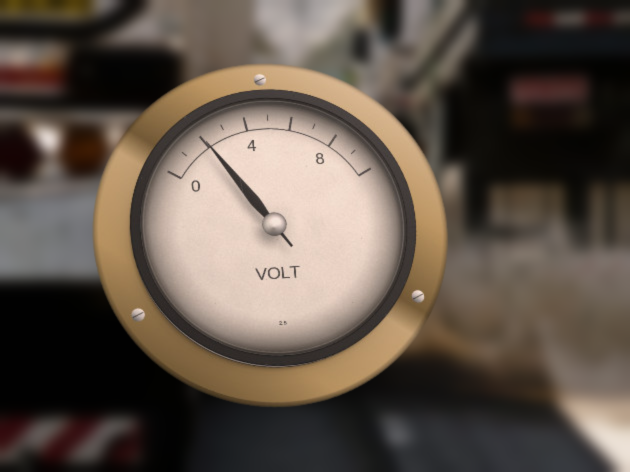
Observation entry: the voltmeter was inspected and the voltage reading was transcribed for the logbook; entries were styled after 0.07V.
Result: 2V
